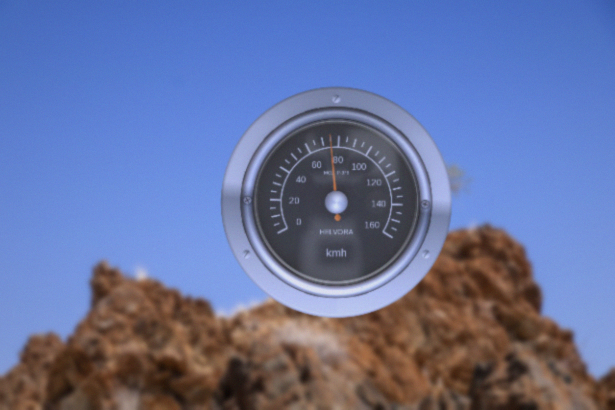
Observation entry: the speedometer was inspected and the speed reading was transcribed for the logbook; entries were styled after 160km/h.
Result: 75km/h
